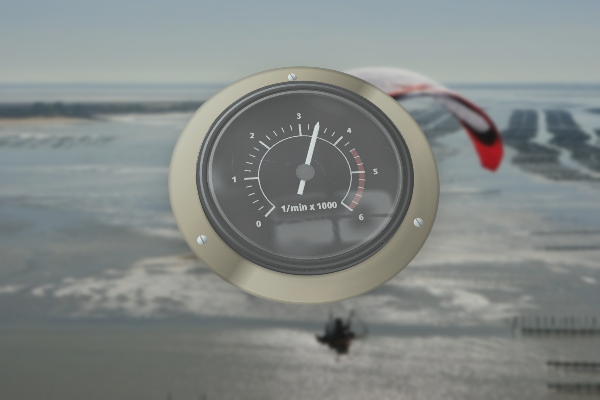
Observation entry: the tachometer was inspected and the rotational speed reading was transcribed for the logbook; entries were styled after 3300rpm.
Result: 3400rpm
